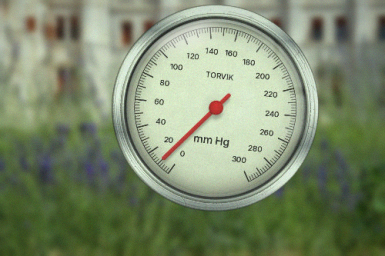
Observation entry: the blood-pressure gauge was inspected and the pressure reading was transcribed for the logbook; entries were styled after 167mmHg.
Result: 10mmHg
